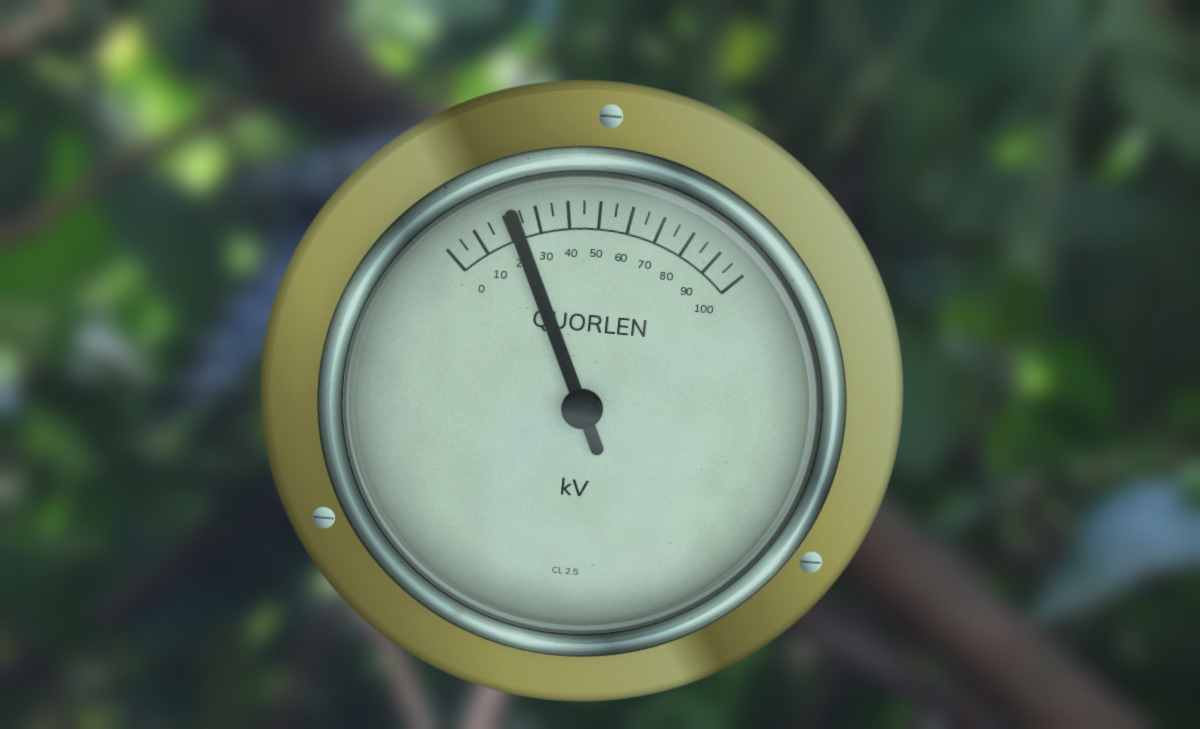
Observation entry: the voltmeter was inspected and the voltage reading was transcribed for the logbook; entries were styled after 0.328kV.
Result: 22.5kV
